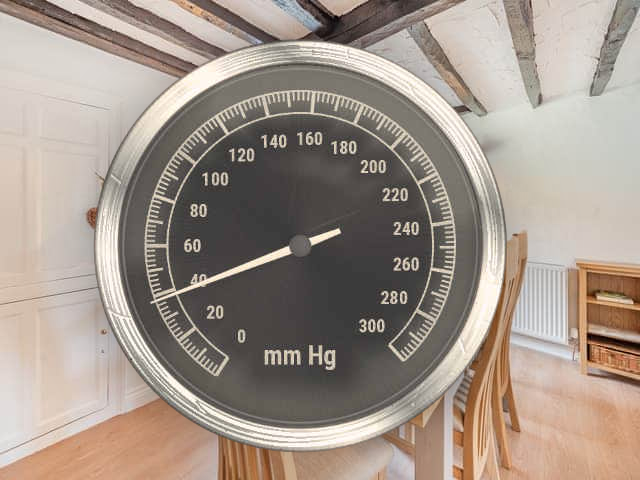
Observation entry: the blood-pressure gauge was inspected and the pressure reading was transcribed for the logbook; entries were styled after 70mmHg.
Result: 38mmHg
